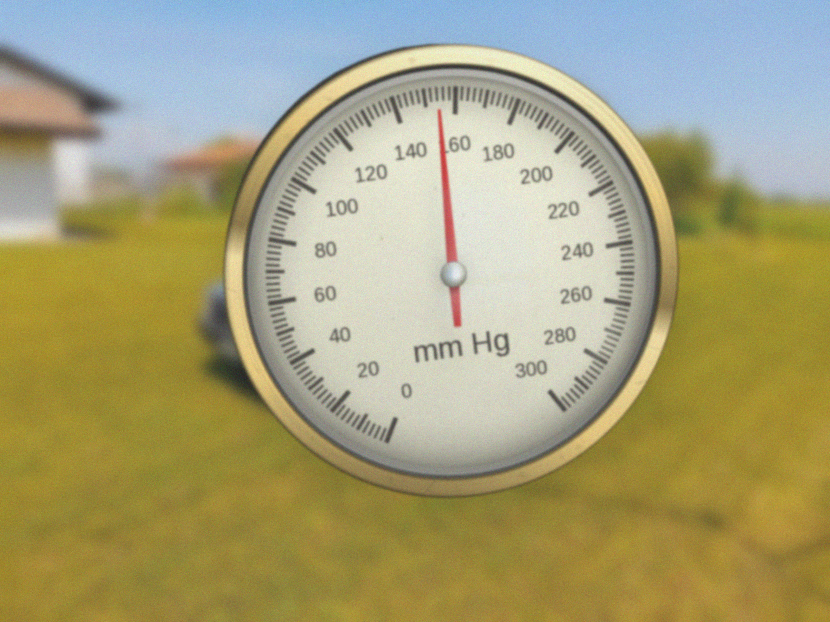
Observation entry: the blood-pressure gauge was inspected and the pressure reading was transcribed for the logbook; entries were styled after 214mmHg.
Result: 154mmHg
